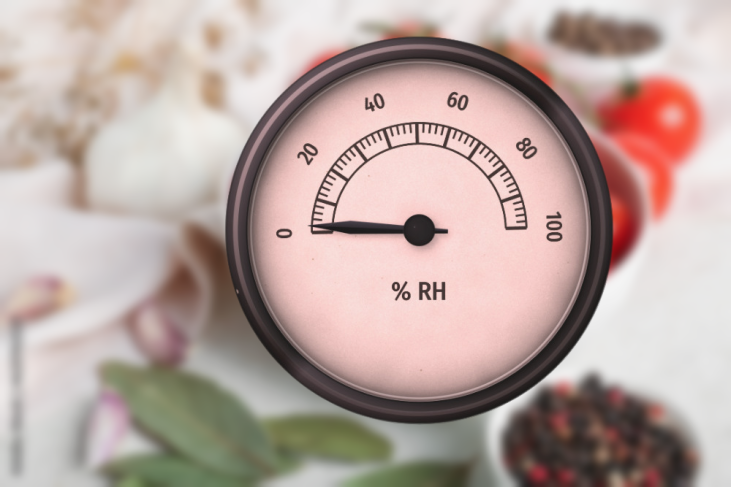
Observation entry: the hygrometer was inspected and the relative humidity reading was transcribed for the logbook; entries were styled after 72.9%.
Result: 2%
